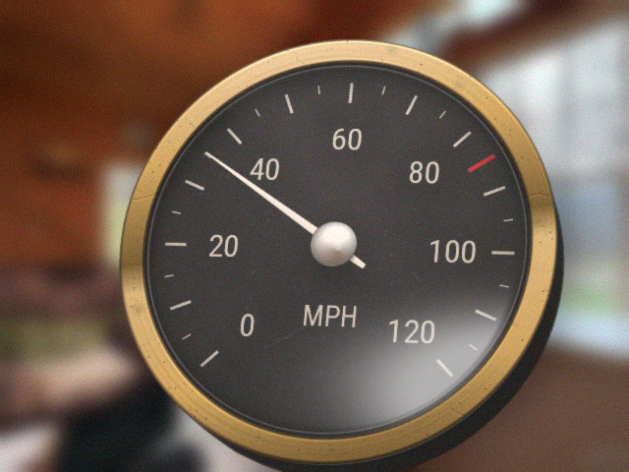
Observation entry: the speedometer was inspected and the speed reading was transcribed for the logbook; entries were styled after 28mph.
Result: 35mph
